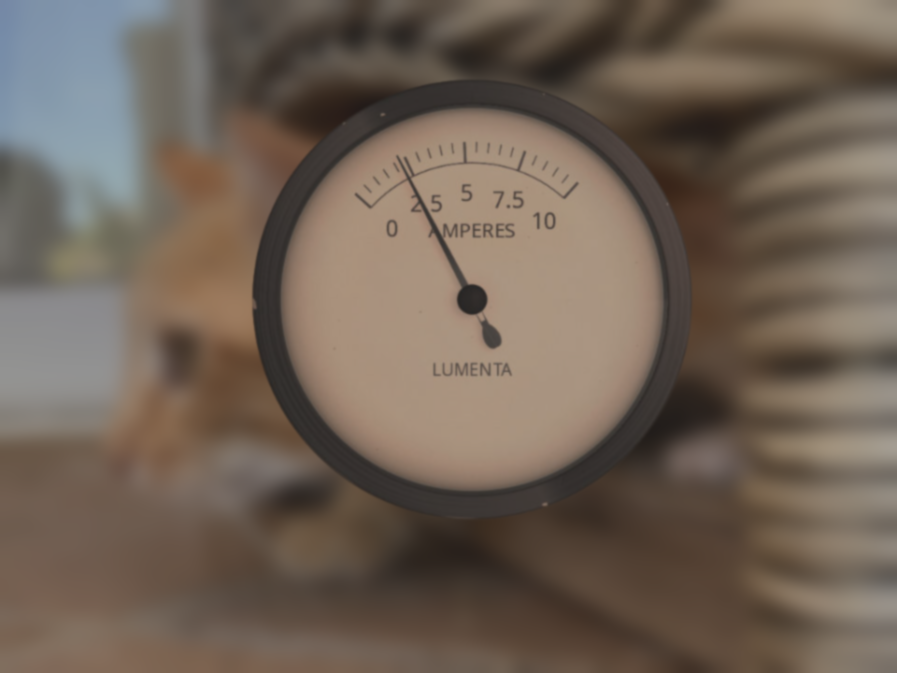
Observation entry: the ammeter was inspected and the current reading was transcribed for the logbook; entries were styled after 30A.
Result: 2.25A
